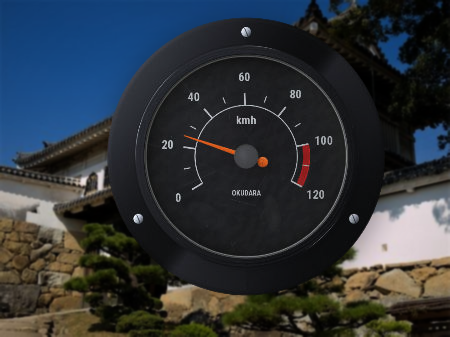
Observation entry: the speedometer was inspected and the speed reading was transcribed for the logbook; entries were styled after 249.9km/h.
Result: 25km/h
